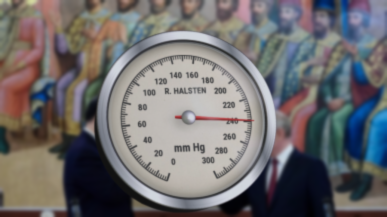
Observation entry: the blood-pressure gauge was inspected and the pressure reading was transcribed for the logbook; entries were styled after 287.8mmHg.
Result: 240mmHg
